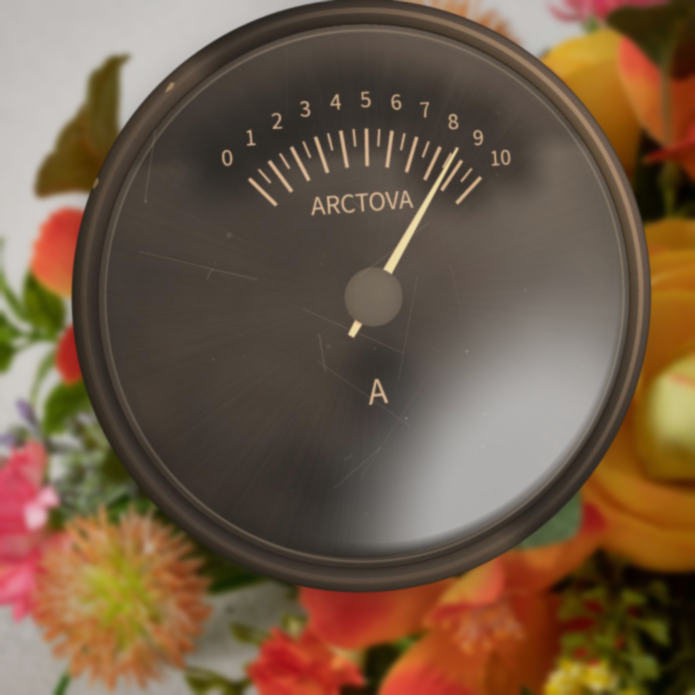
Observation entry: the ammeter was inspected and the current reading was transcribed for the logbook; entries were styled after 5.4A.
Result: 8.5A
